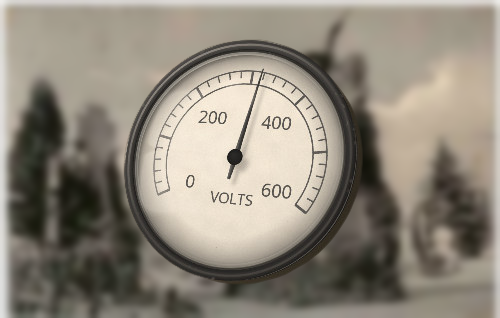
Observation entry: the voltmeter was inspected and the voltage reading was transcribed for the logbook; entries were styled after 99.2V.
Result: 320V
